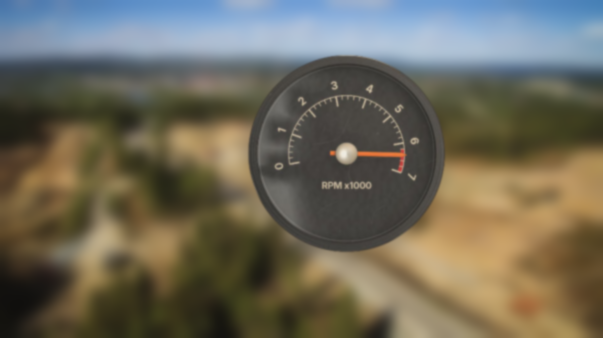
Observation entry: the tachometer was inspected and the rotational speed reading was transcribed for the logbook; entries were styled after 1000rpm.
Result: 6400rpm
